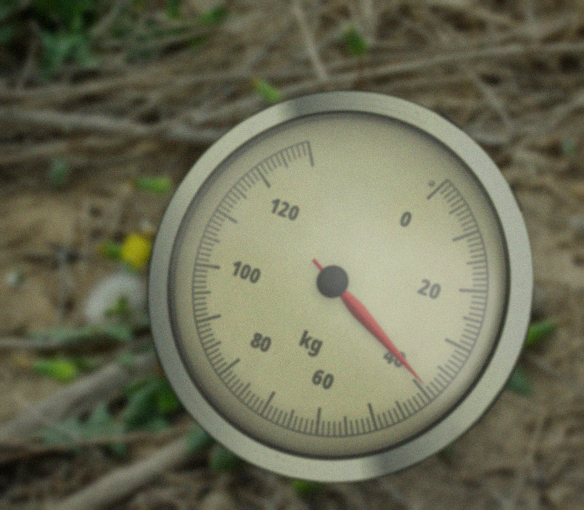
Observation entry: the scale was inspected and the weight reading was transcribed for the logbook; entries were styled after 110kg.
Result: 39kg
